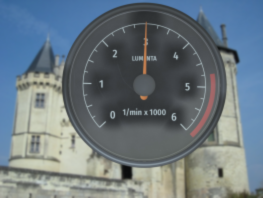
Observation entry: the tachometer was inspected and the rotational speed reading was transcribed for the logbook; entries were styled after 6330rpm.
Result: 3000rpm
